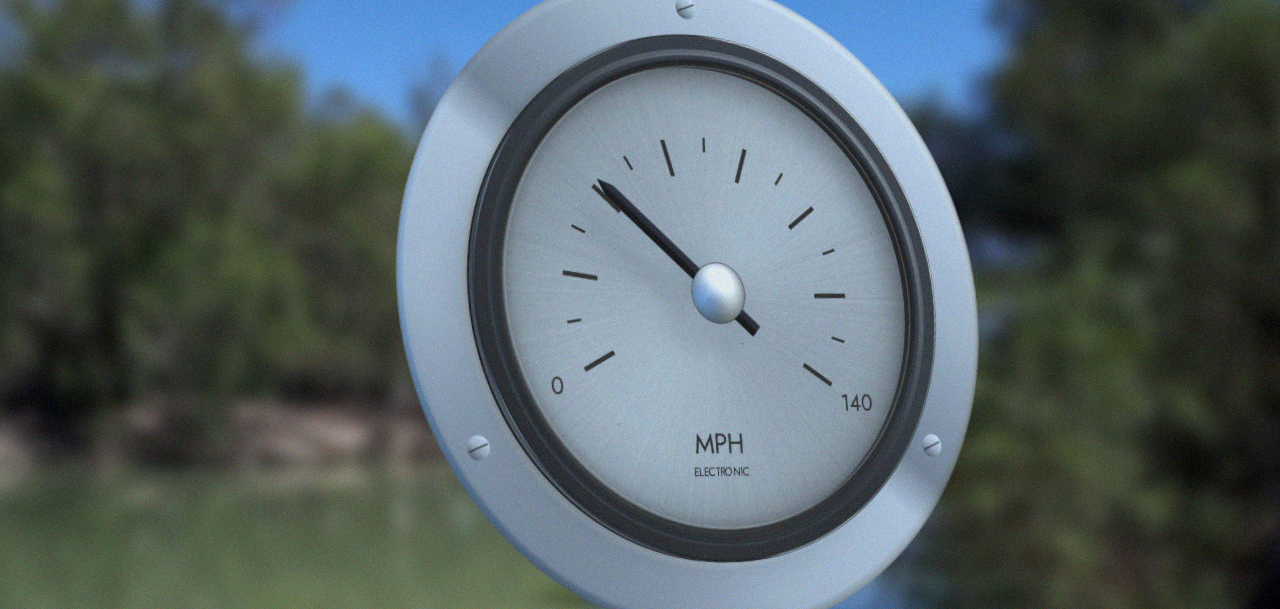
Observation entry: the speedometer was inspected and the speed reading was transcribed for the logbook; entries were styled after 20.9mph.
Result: 40mph
